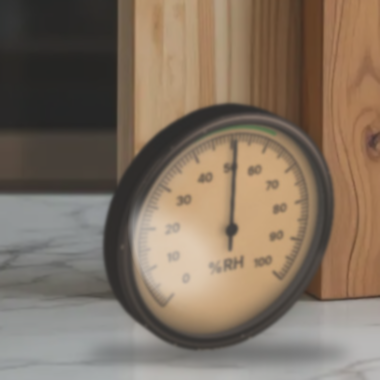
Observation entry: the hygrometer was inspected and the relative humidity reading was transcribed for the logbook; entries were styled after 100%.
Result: 50%
